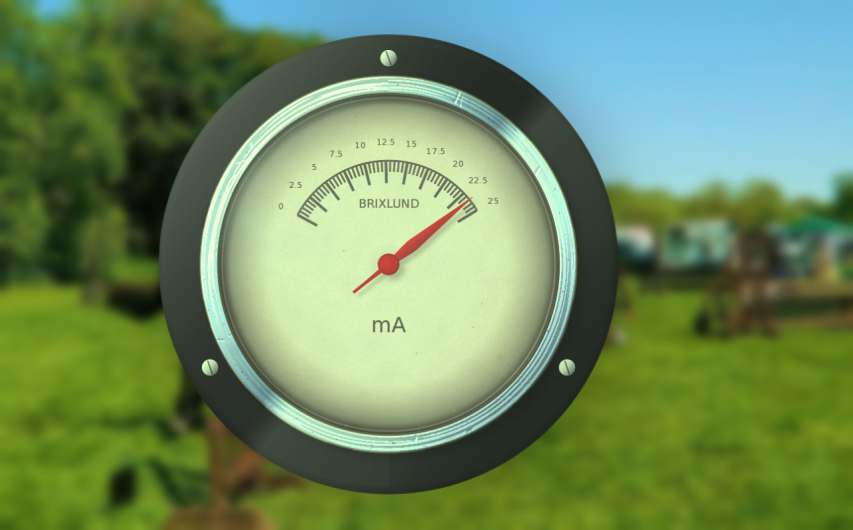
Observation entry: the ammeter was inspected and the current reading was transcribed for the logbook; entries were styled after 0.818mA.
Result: 23.5mA
